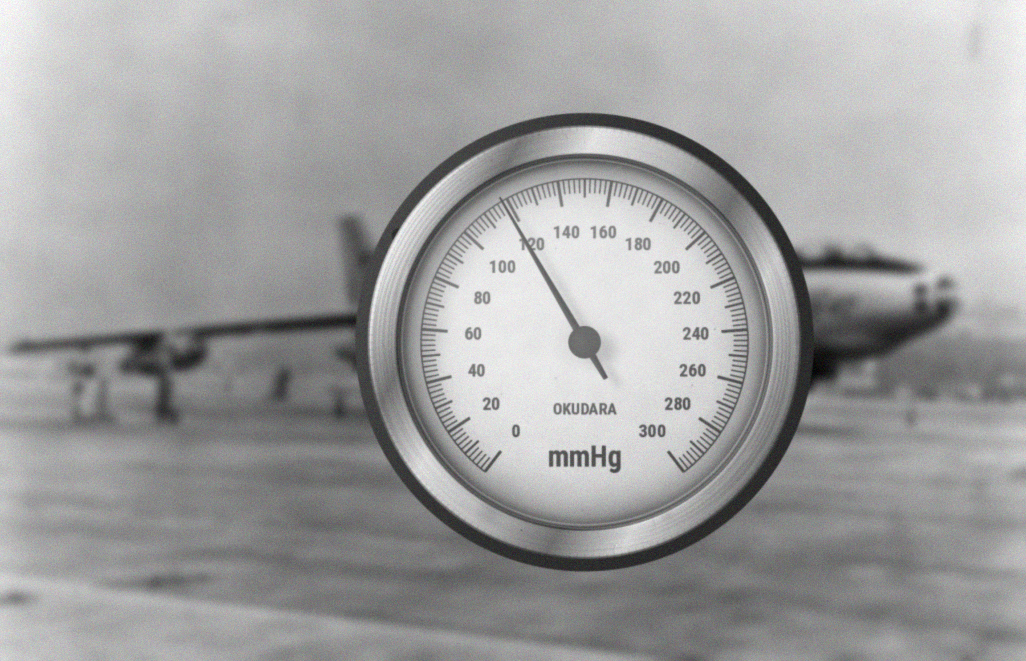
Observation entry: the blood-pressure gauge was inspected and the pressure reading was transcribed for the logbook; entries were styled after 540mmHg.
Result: 118mmHg
